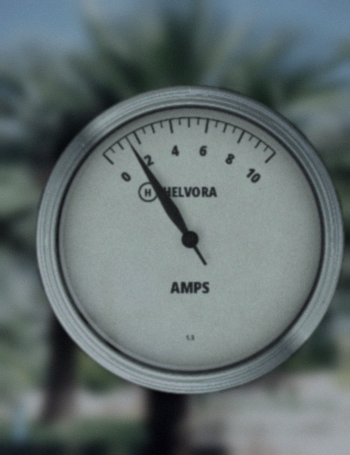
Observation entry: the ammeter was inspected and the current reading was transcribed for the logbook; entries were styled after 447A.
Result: 1.5A
